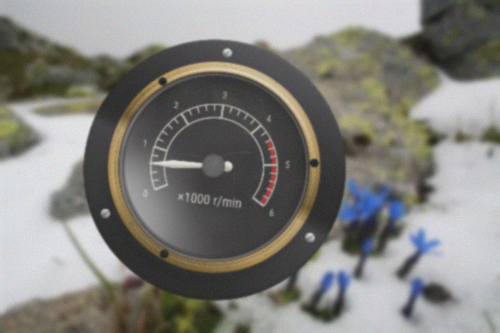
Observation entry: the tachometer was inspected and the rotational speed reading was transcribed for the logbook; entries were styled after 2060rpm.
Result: 600rpm
